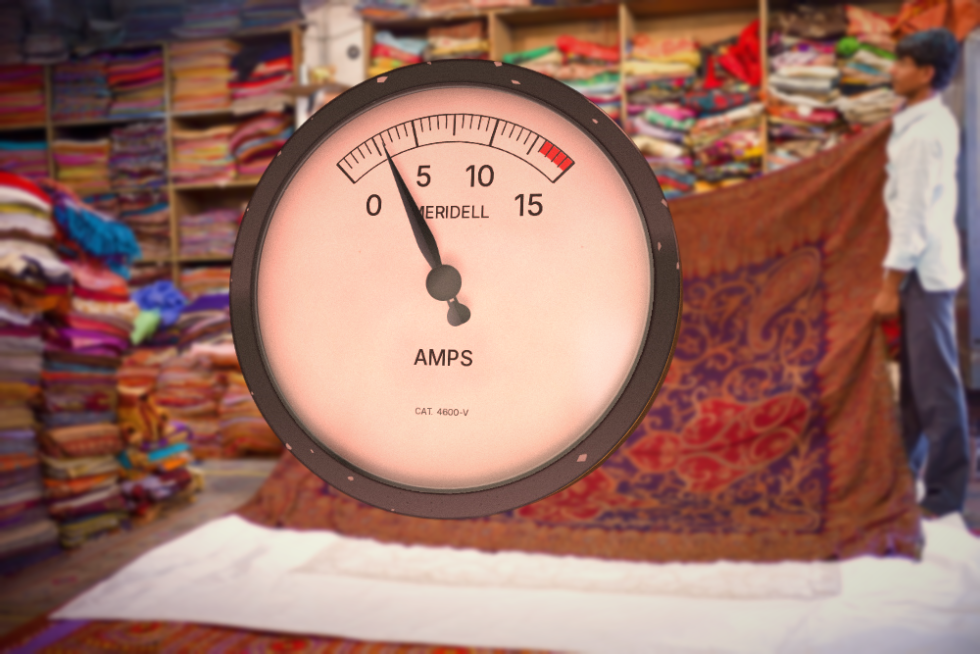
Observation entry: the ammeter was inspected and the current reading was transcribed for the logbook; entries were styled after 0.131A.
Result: 3A
